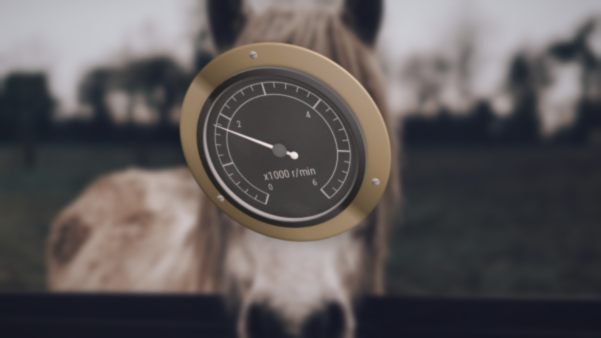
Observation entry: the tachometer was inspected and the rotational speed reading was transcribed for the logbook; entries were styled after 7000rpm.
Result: 1800rpm
